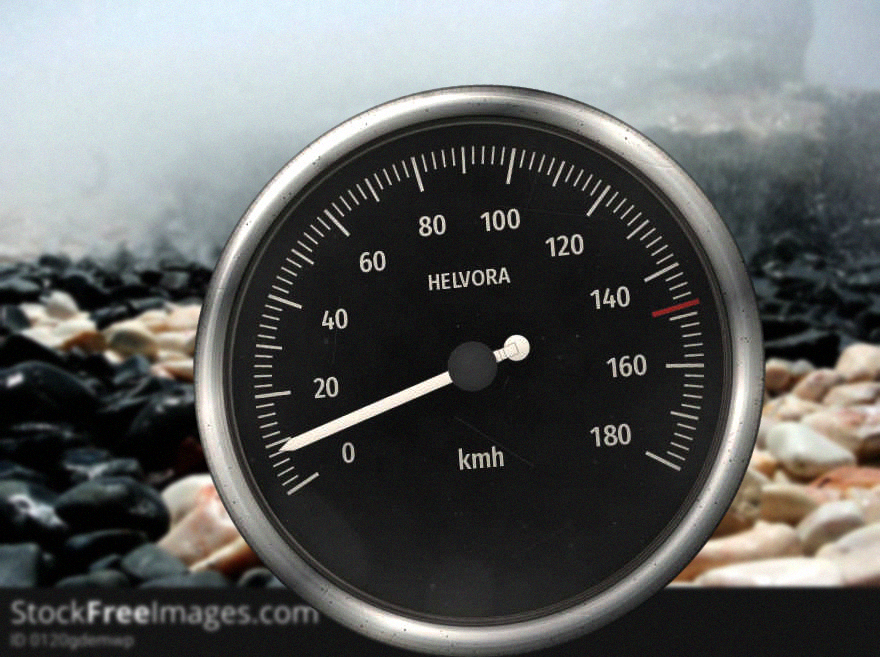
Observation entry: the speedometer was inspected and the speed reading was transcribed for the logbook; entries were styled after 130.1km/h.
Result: 8km/h
